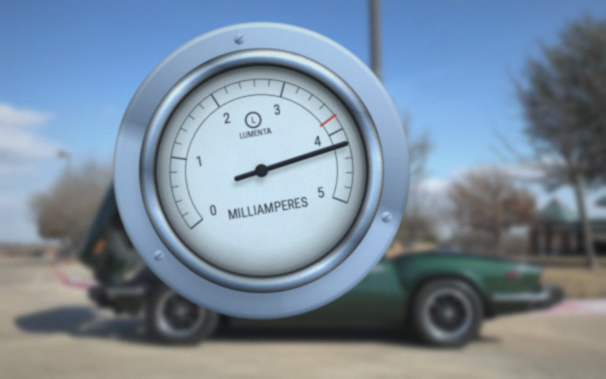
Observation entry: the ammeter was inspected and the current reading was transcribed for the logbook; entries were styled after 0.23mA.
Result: 4.2mA
